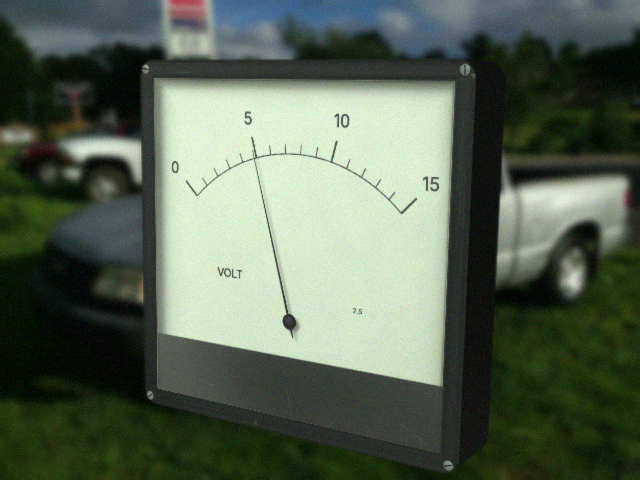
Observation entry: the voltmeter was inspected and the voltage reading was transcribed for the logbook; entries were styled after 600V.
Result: 5V
